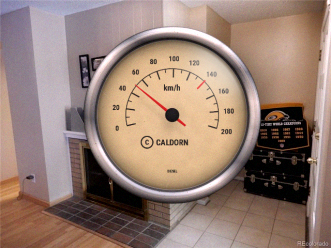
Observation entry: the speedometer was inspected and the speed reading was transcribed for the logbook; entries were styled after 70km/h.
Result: 50km/h
